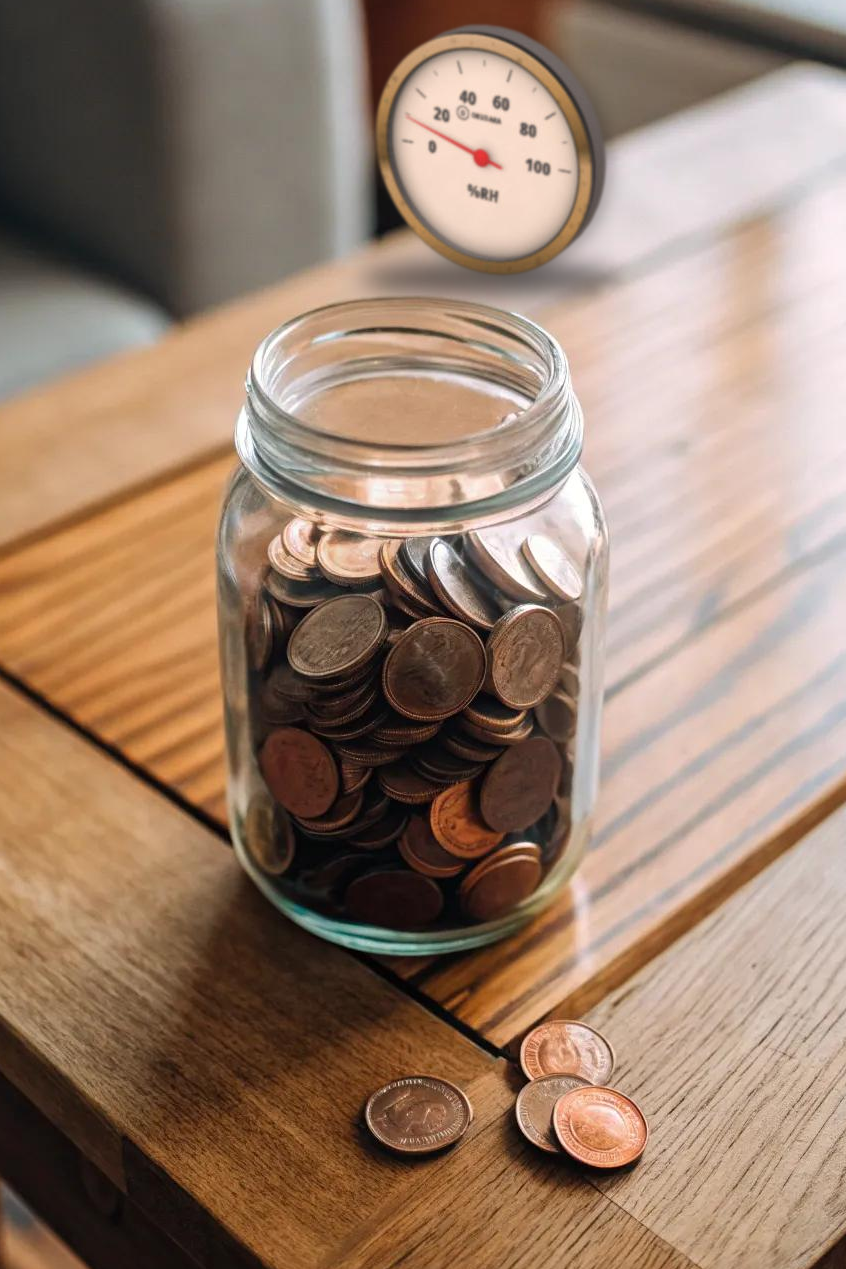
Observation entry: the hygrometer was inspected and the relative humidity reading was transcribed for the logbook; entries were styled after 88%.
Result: 10%
